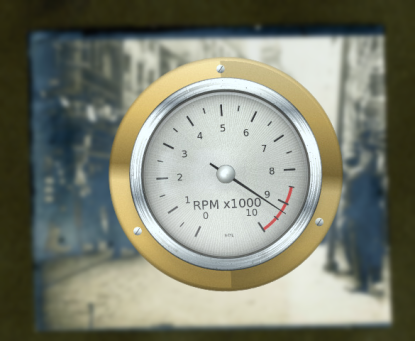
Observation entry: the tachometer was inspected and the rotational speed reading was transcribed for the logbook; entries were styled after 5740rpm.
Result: 9250rpm
